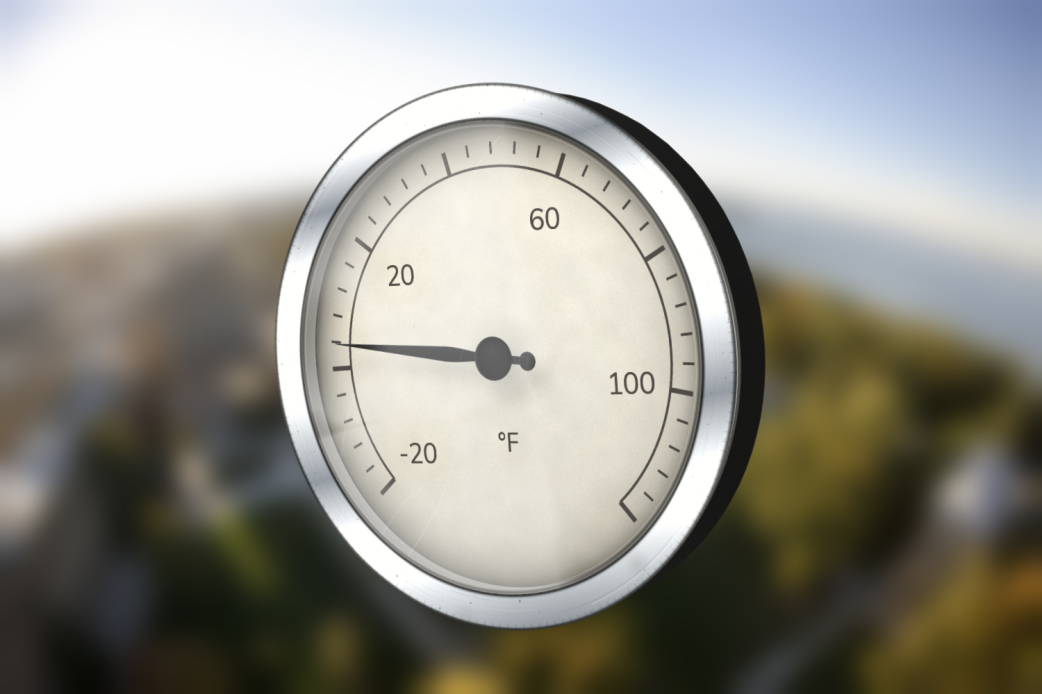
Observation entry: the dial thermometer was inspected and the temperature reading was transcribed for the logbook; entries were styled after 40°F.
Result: 4°F
